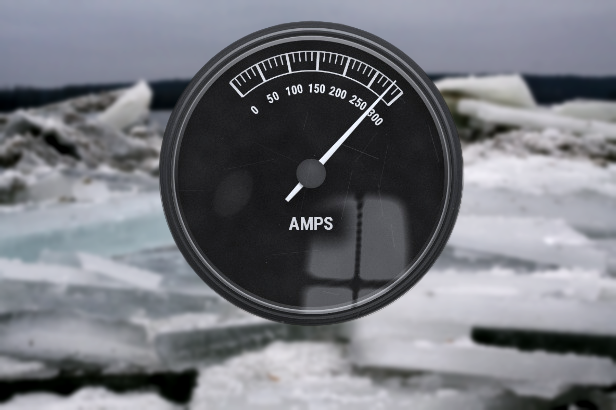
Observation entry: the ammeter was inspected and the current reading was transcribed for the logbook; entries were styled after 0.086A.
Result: 280A
